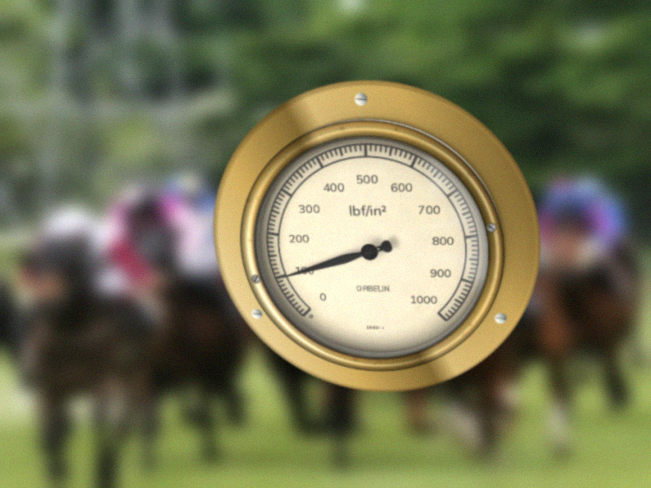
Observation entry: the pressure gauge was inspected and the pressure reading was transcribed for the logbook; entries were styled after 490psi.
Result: 100psi
